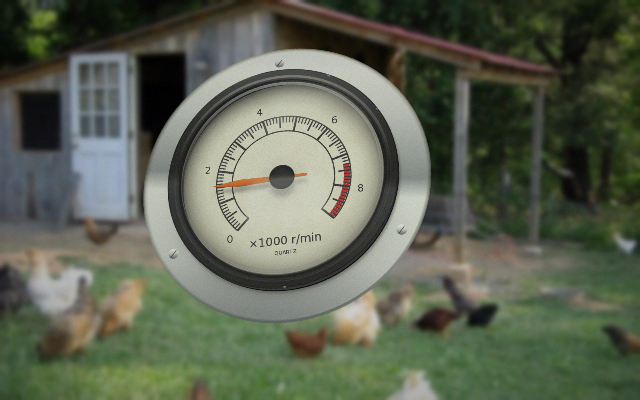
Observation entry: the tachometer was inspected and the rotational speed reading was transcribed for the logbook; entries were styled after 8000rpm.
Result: 1500rpm
